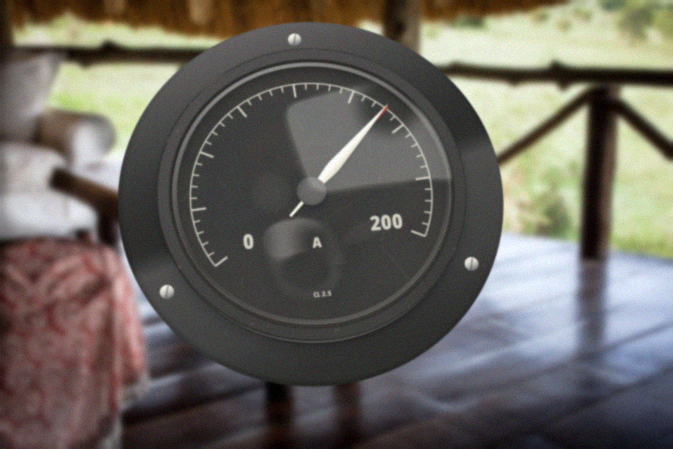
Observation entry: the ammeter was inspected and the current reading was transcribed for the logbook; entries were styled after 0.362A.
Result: 140A
